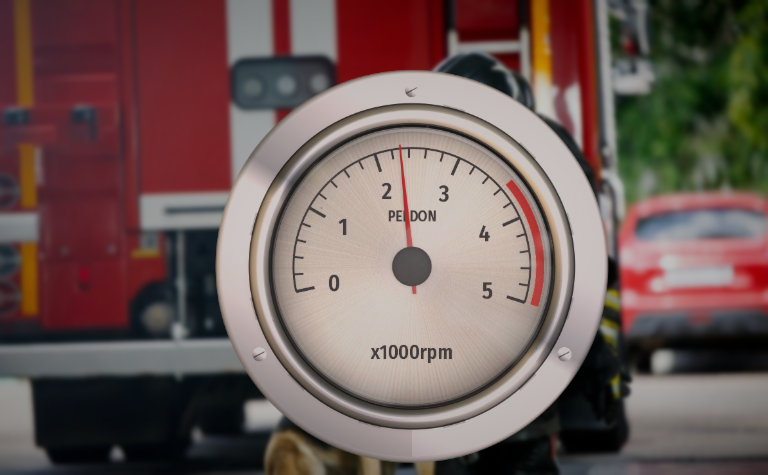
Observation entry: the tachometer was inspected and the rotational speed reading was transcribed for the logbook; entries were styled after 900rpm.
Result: 2300rpm
